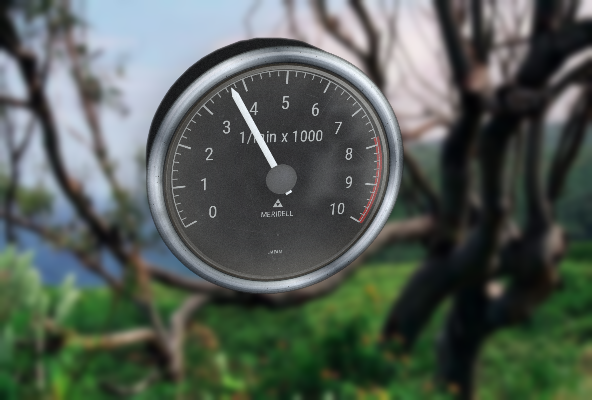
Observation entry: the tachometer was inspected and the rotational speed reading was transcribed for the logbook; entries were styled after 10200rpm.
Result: 3700rpm
